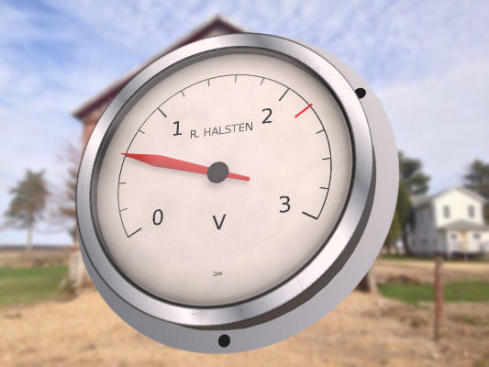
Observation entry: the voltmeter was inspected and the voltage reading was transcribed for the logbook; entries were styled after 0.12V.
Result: 0.6V
